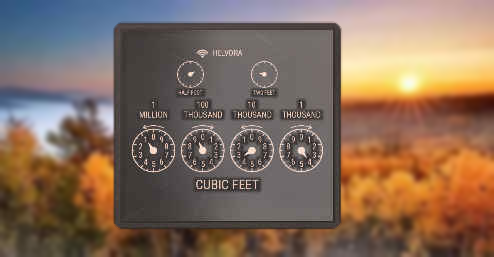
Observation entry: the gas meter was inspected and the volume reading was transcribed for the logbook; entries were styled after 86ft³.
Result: 93400ft³
